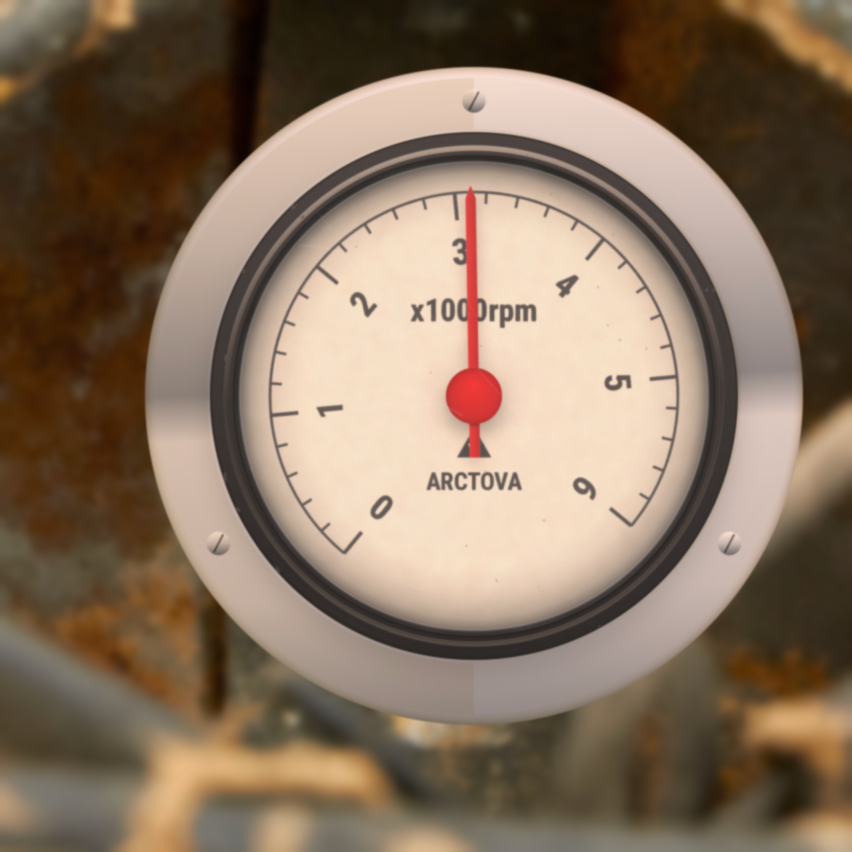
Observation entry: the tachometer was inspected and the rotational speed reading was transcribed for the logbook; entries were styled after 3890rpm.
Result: 3100rpm
